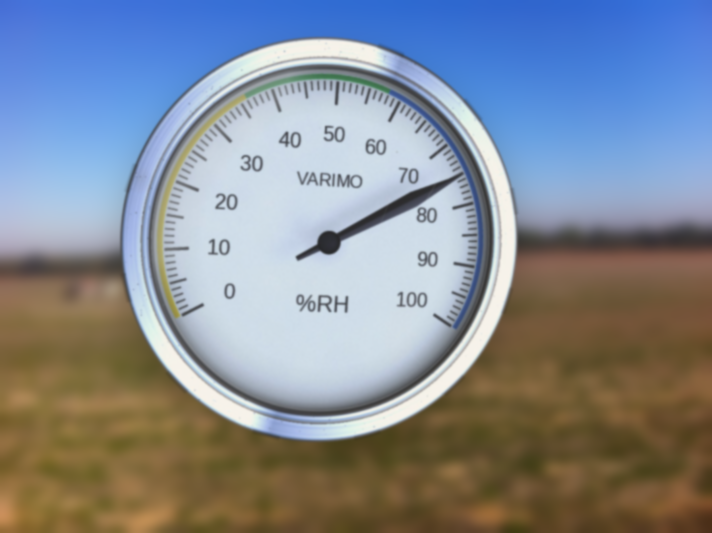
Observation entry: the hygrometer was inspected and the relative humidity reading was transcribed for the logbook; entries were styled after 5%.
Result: 75%
